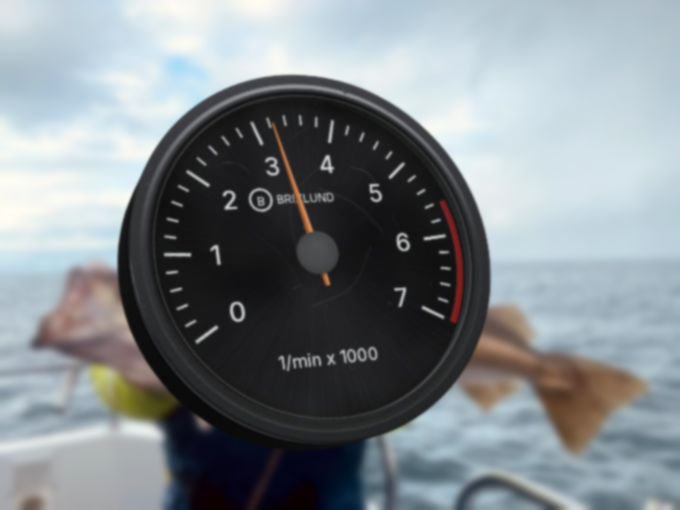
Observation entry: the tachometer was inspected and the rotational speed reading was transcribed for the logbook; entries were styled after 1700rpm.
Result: 3200rpm
